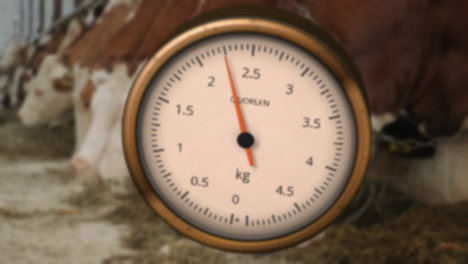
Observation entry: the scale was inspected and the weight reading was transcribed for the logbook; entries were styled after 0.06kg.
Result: 2.25kg
